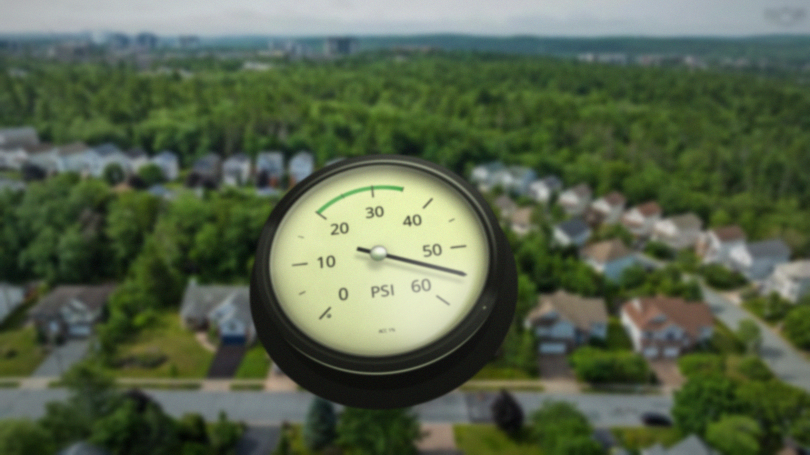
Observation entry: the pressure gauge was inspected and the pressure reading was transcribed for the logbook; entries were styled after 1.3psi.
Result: 55psi
